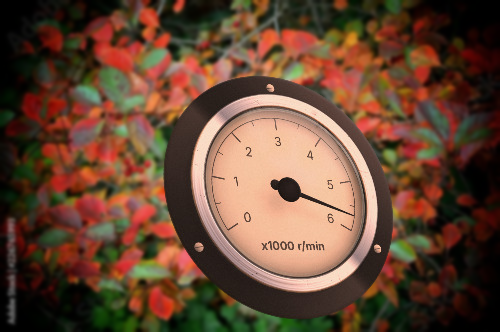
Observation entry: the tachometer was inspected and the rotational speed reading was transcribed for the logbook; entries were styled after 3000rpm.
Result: 5750rpm
